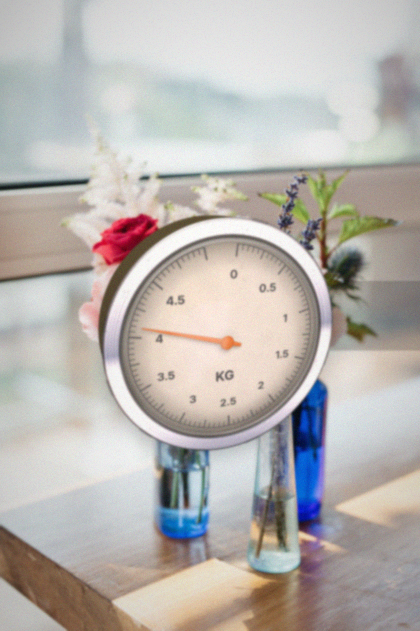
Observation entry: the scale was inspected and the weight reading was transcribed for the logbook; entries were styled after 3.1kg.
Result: 4.1kg
